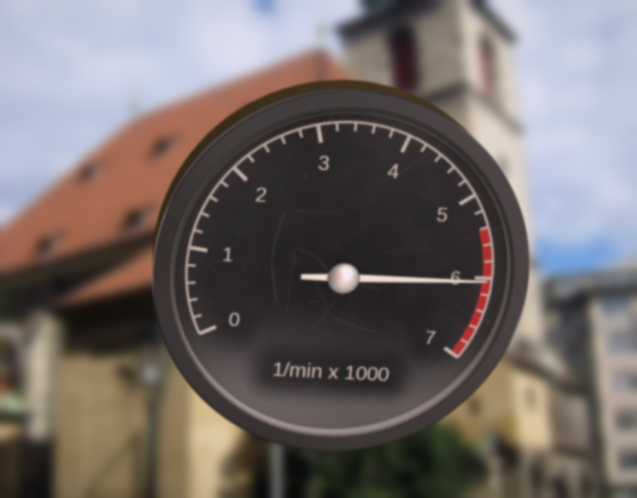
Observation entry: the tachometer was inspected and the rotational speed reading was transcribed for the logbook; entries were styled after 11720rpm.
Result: 6000rpm
